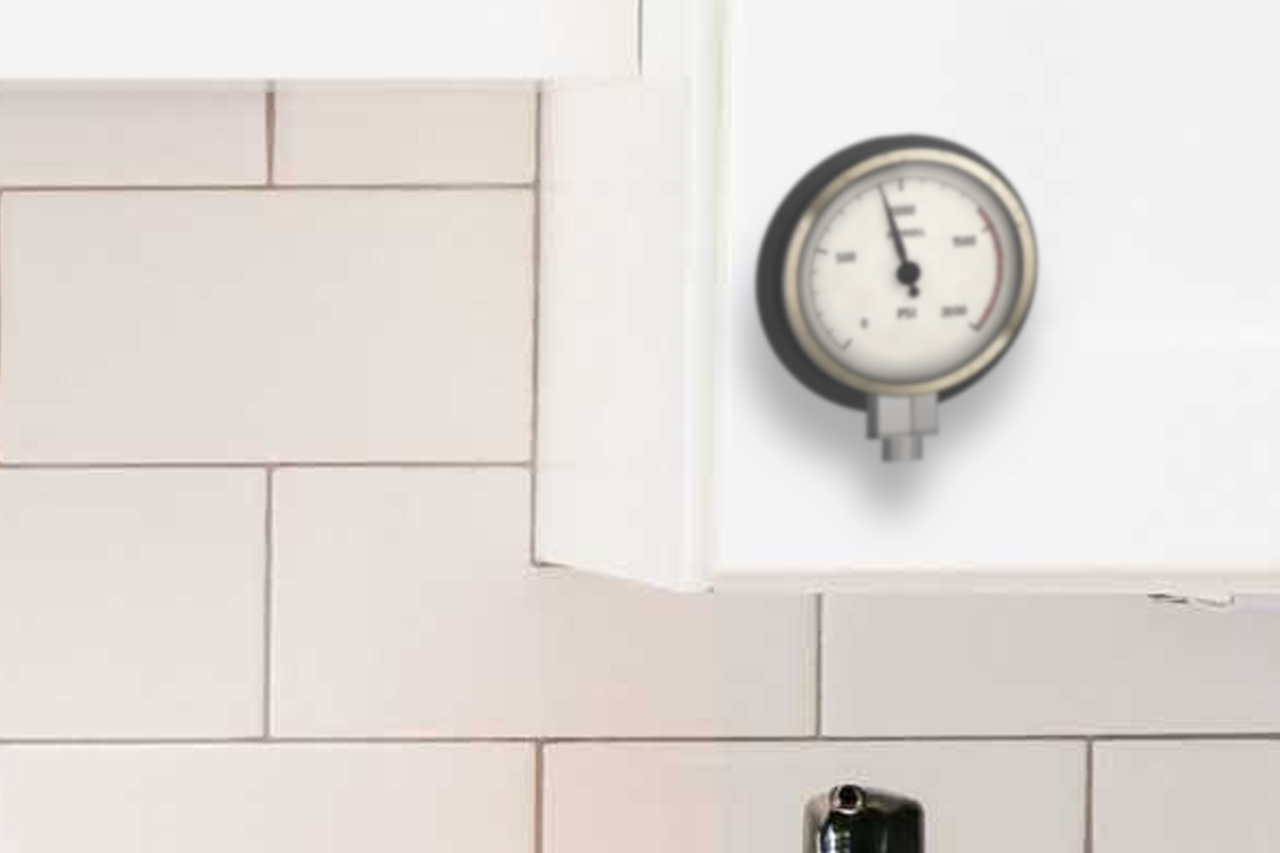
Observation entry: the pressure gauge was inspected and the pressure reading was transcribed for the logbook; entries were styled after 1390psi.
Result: 900psi
